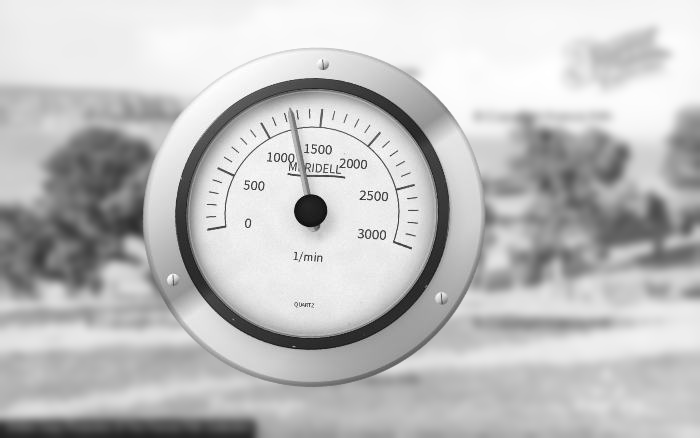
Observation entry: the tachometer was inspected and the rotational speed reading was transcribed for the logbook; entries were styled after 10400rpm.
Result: 1250rpm
